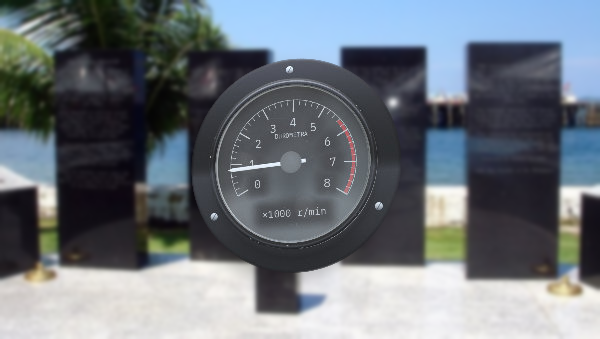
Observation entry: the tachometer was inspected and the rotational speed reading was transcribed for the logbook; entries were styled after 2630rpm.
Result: 800rpm
